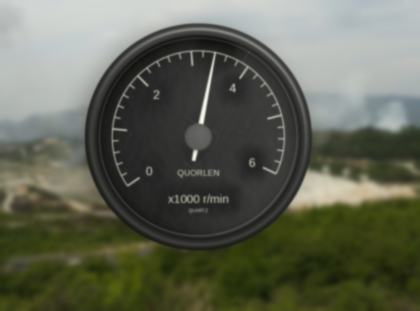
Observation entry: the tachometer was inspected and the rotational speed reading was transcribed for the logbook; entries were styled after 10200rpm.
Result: 3400rpm
